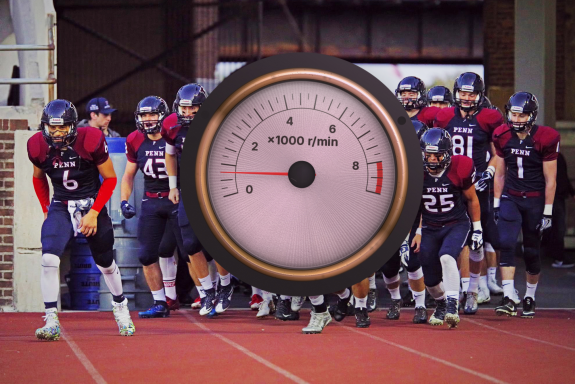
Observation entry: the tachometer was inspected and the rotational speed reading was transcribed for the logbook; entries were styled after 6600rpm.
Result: 750rpm
